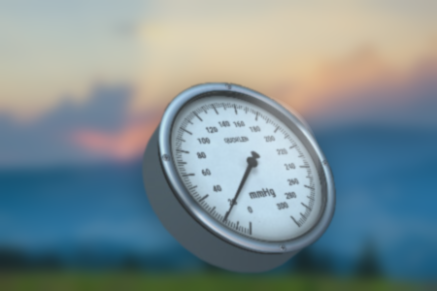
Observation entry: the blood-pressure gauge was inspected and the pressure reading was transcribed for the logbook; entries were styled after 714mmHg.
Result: 20mmHg
